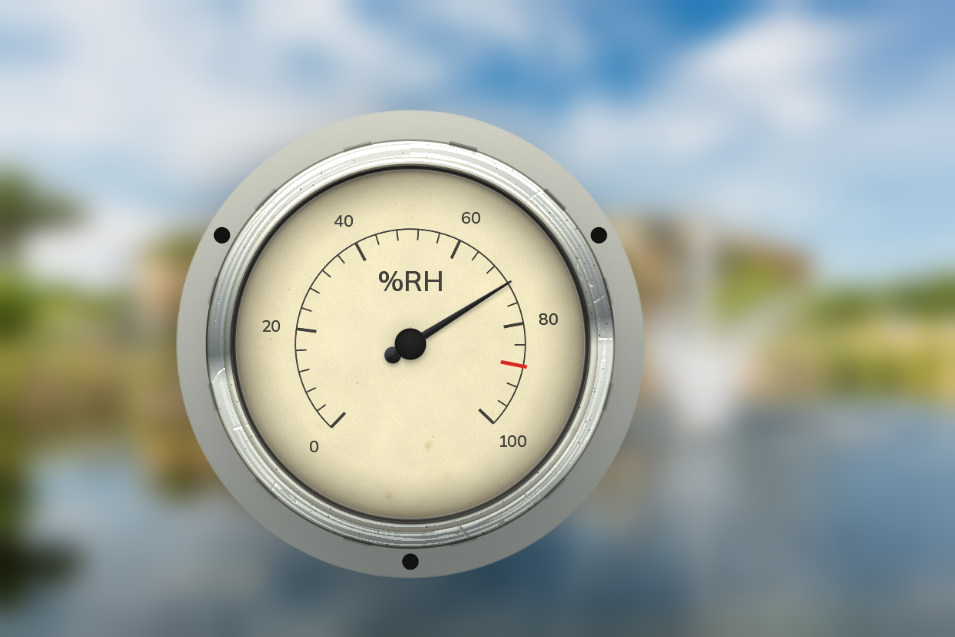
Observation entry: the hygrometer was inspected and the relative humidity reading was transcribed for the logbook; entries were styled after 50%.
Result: 72%
